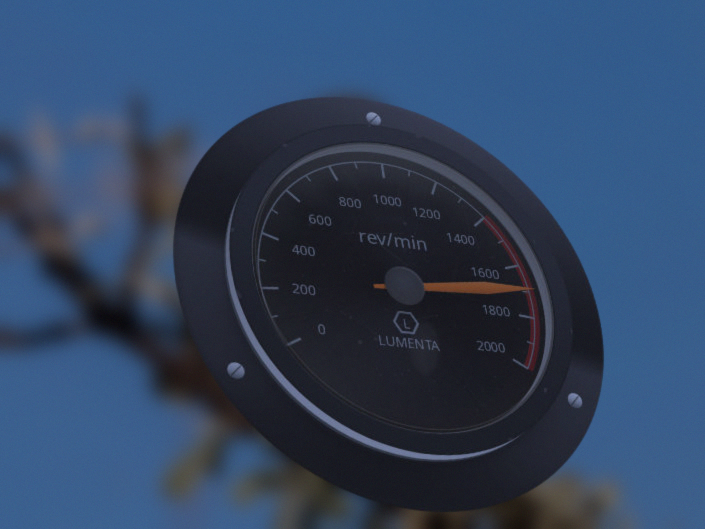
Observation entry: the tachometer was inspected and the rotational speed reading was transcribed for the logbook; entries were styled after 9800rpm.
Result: 1700rpm
